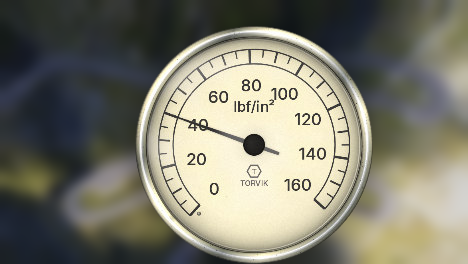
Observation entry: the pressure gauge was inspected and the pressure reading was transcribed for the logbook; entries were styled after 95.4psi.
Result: 40psi
